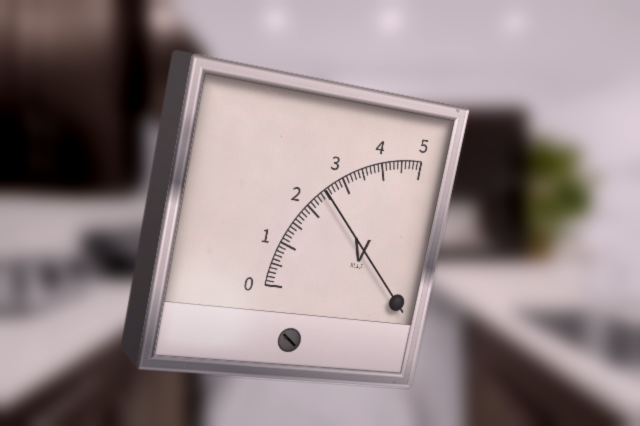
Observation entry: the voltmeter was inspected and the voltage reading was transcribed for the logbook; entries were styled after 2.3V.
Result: 2.5V
